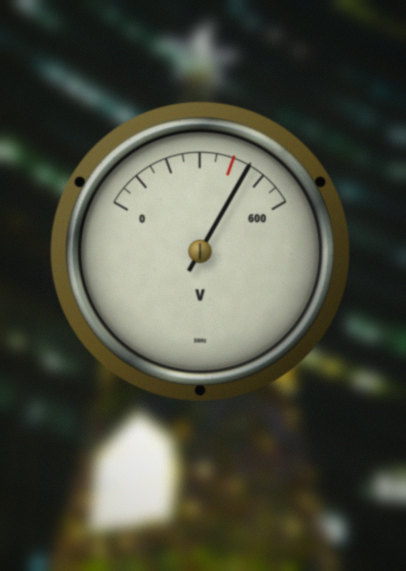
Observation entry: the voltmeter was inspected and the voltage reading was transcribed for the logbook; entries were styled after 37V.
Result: 450V
